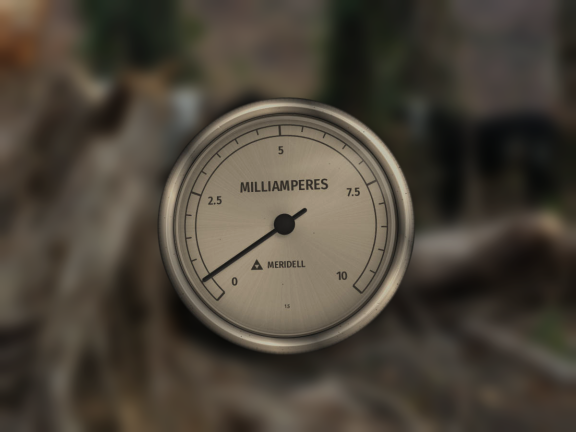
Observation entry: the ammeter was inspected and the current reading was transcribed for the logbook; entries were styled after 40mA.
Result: 0.5mA
